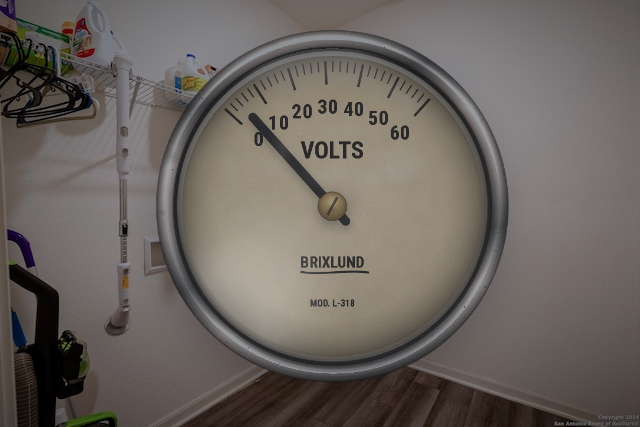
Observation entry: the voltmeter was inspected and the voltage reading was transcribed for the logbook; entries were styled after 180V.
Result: 4V
